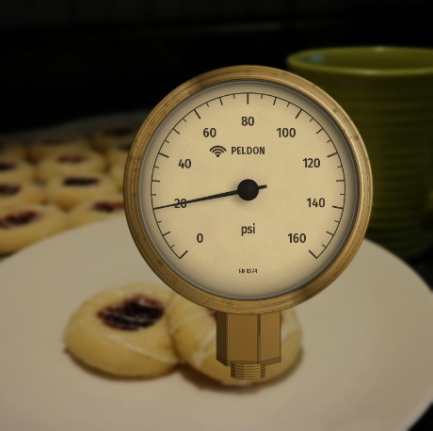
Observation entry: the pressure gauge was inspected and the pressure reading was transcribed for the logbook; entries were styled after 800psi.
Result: 20psi
